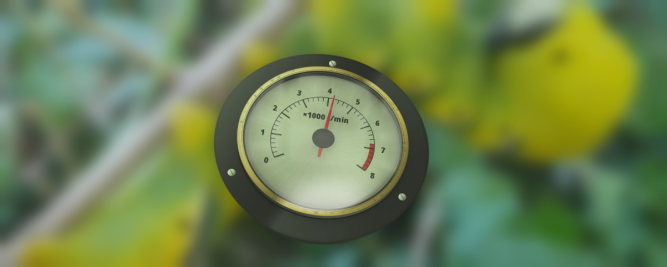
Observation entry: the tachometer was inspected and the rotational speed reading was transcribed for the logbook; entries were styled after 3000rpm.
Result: 4200rpm
